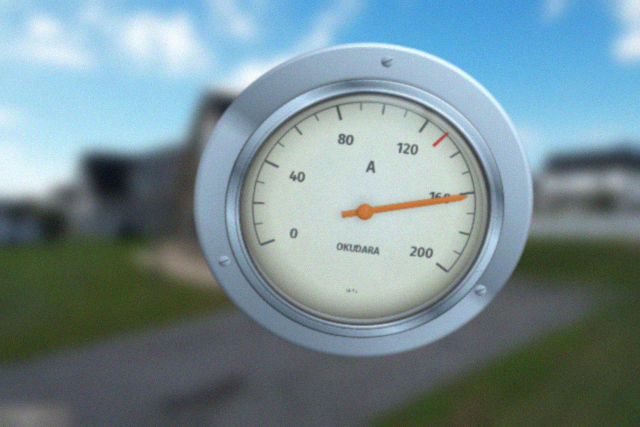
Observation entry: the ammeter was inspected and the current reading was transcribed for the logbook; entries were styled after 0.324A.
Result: 160A
